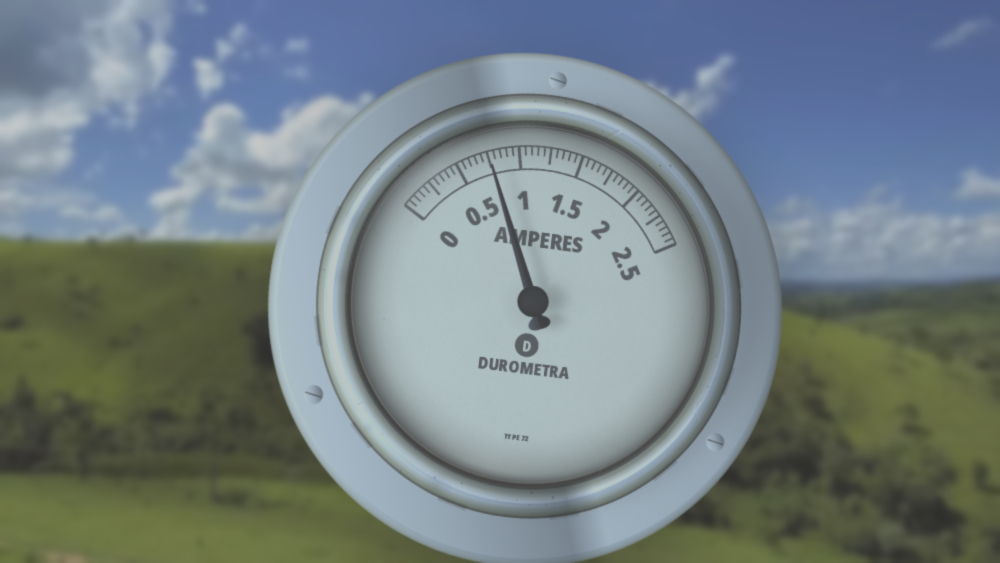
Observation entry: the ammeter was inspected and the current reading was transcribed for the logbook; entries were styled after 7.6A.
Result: 0.75A
